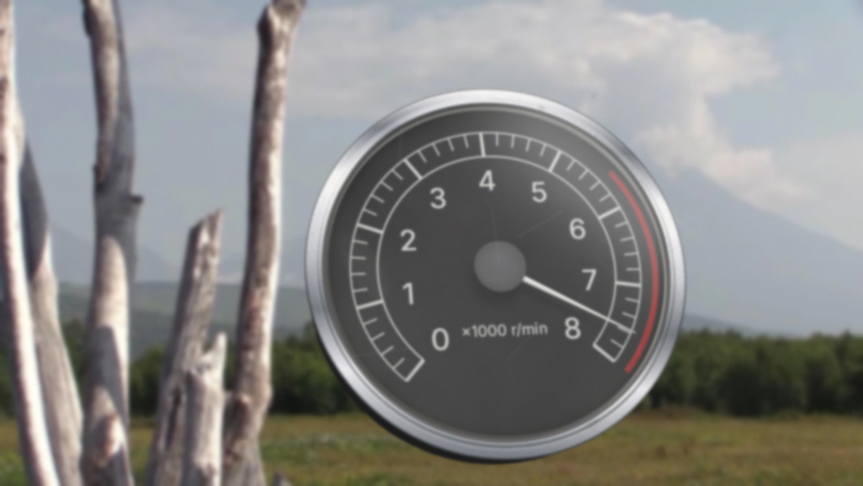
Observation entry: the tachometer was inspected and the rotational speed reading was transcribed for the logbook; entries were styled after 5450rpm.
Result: 7600rpm
